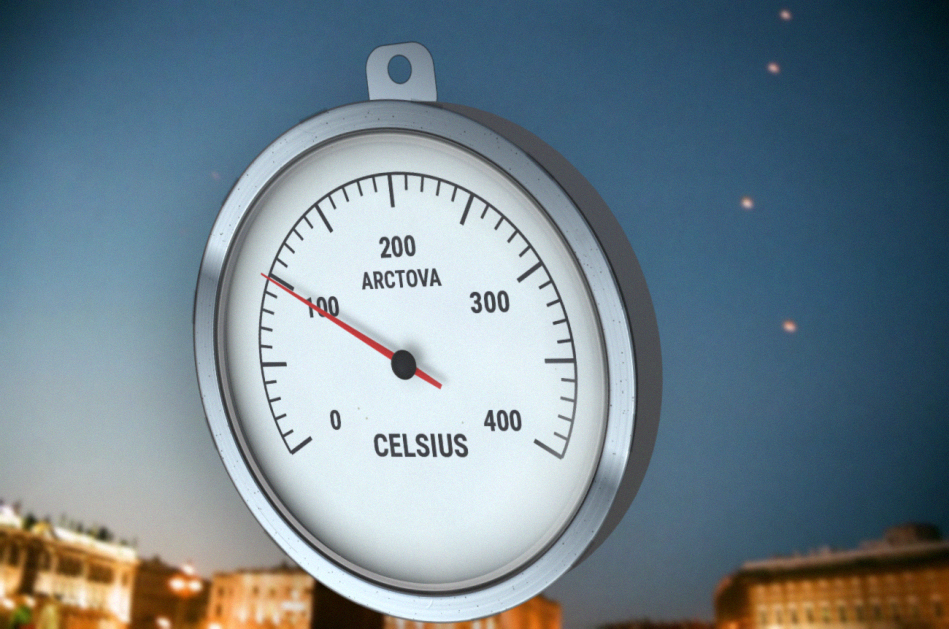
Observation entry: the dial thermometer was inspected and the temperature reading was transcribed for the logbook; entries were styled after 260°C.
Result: 100°C
